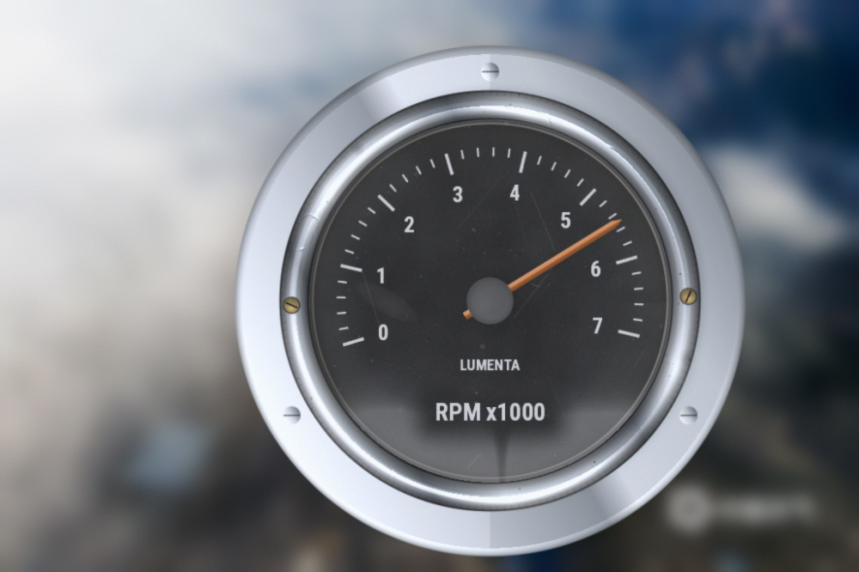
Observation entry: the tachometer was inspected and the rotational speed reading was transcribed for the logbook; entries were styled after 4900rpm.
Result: 5500rpm
